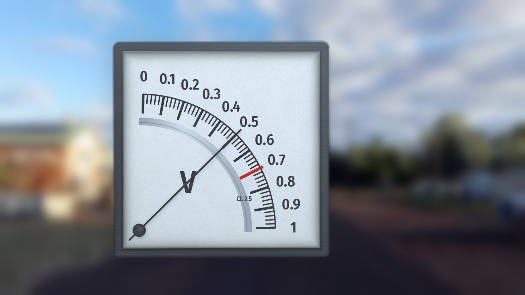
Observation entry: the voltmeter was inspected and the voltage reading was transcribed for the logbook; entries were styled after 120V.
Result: 0.5V
